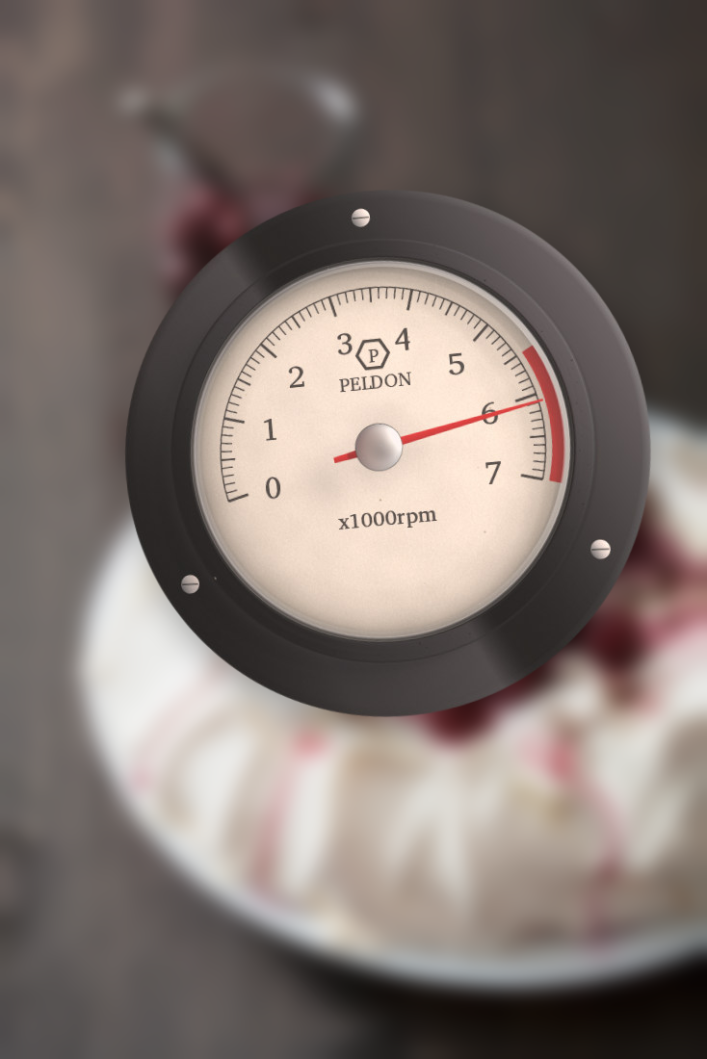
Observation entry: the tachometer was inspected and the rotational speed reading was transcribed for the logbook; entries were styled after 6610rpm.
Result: 6100rpm
